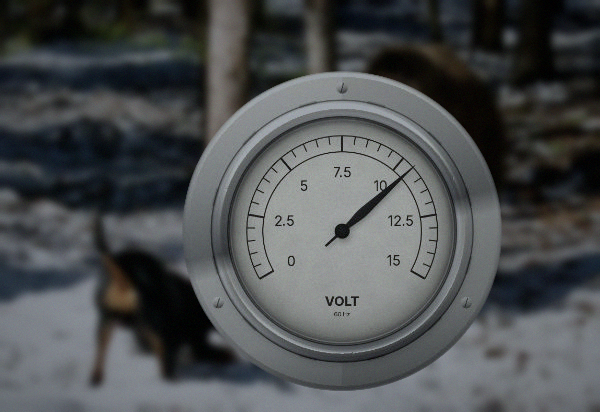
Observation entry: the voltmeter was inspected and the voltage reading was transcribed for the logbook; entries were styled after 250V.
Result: 10.5V
